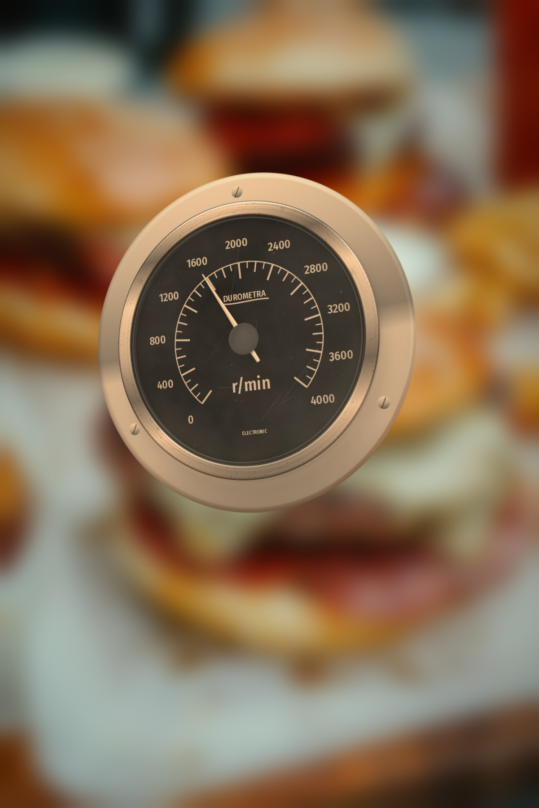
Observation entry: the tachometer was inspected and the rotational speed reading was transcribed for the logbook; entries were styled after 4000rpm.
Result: 1600rpm
